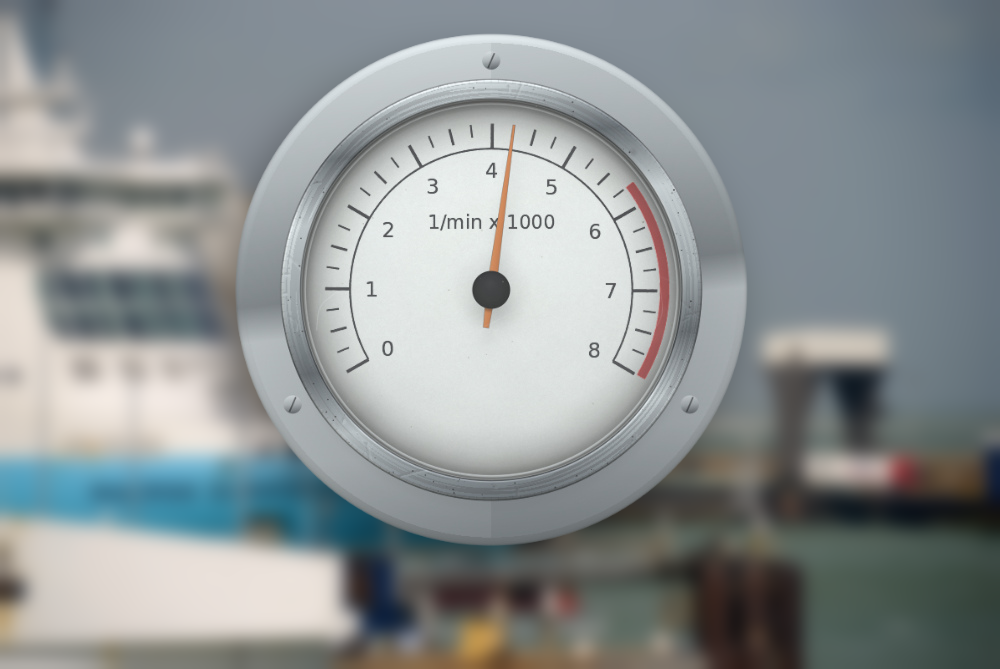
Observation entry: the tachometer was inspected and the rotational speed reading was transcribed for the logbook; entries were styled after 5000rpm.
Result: 4250rpm
